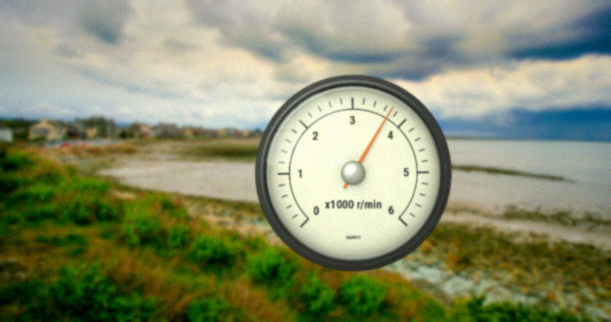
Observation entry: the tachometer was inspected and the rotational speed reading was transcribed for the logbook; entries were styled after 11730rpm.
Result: 3700rpm
